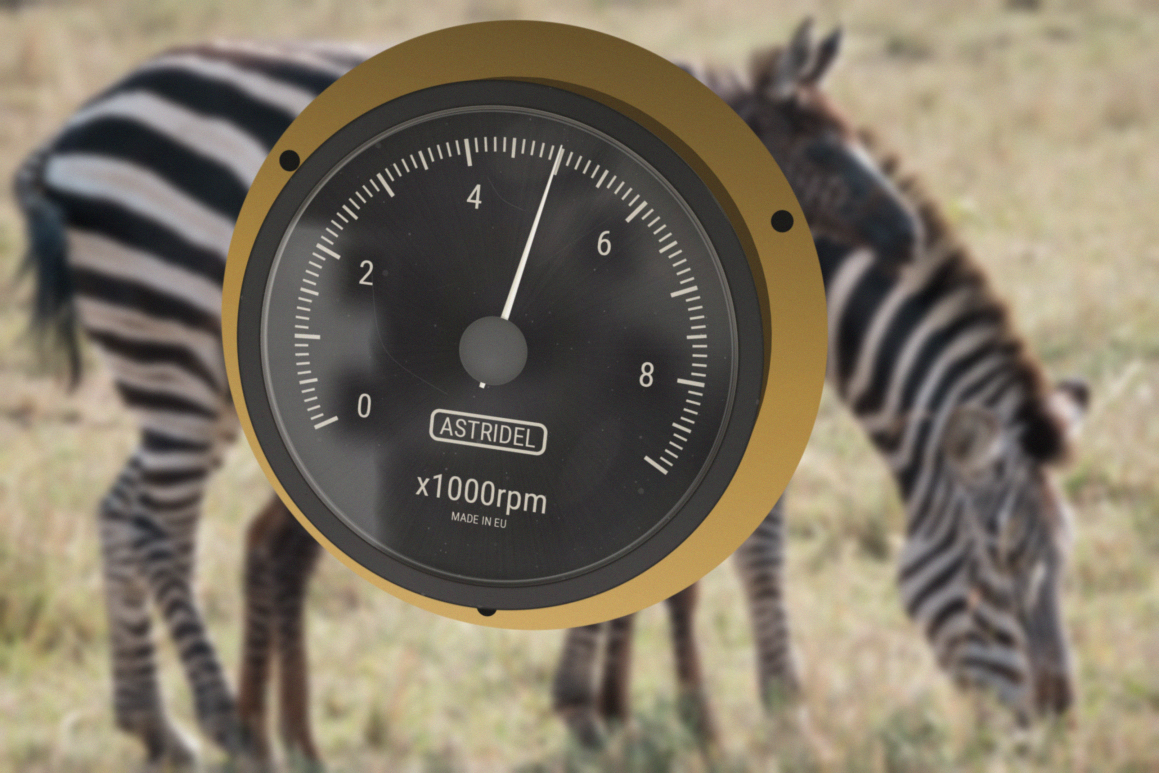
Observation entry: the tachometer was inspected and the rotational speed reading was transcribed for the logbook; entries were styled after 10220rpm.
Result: 5000rpm
